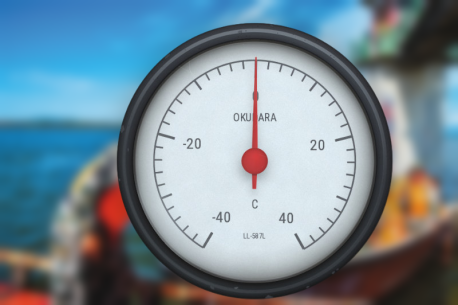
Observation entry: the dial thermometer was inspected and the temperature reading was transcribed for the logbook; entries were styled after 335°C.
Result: 0°C
